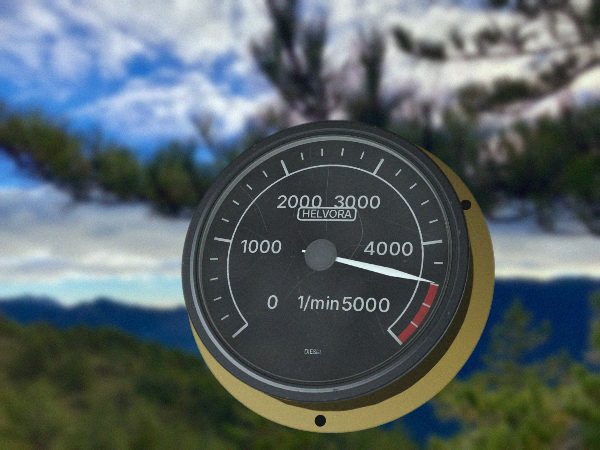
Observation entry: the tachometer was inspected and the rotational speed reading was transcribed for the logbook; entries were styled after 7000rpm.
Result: 4400rpm
